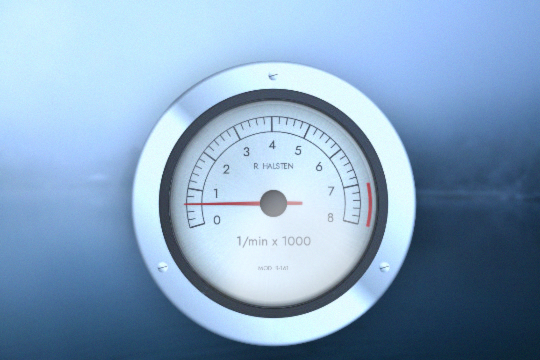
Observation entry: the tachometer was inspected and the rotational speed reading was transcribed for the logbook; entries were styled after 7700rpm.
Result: 600rpm
